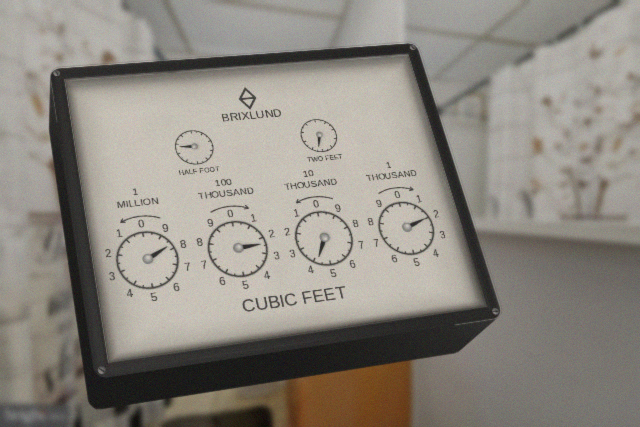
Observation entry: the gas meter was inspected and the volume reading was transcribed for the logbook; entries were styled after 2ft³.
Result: 824200ft³
